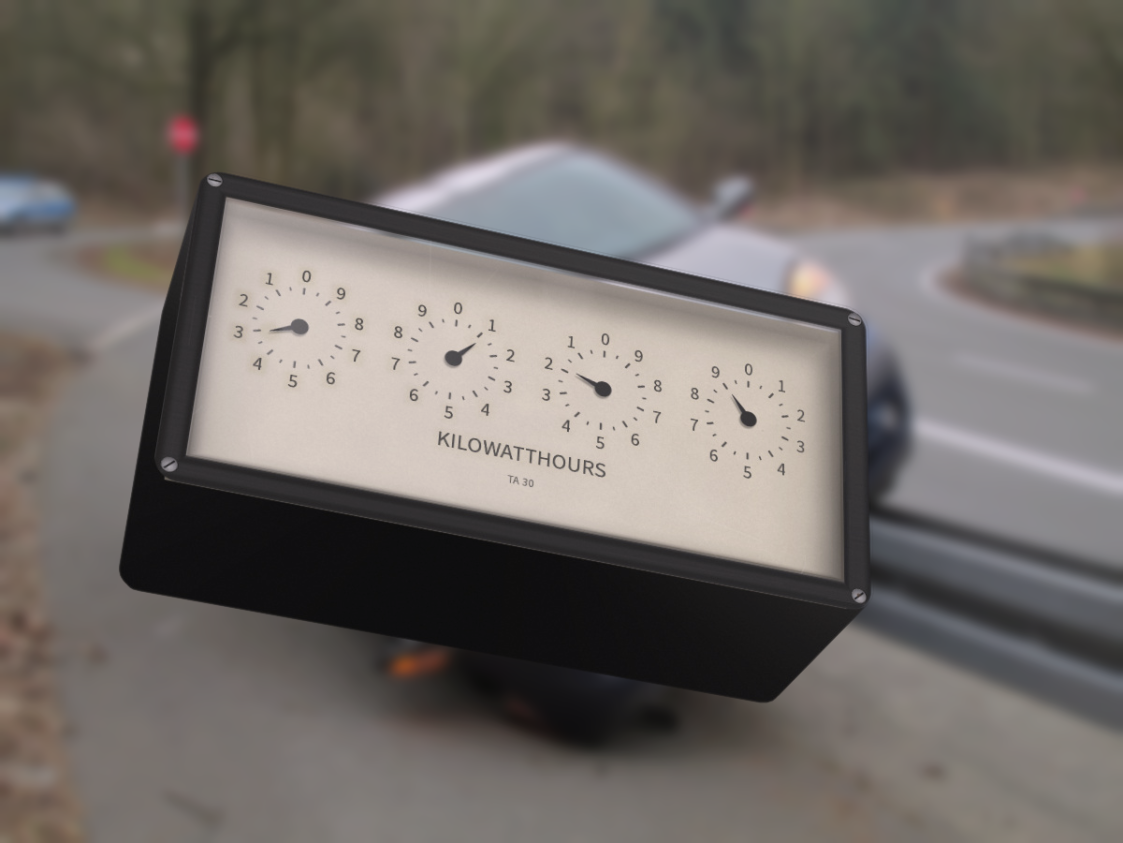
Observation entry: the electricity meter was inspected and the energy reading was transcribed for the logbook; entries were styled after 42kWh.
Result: 3119kWh
